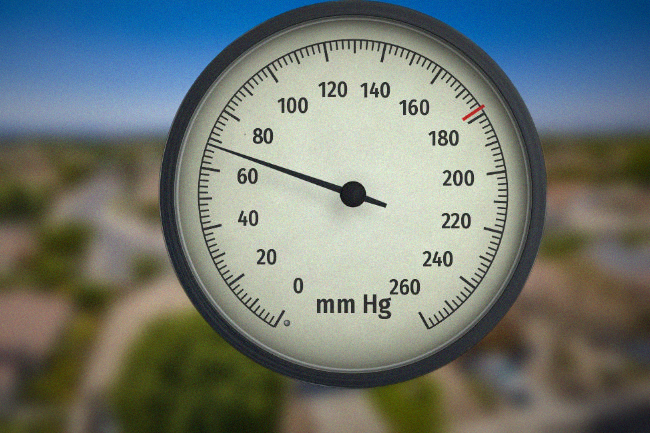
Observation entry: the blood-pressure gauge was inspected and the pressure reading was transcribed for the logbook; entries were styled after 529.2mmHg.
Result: 68mmHg
